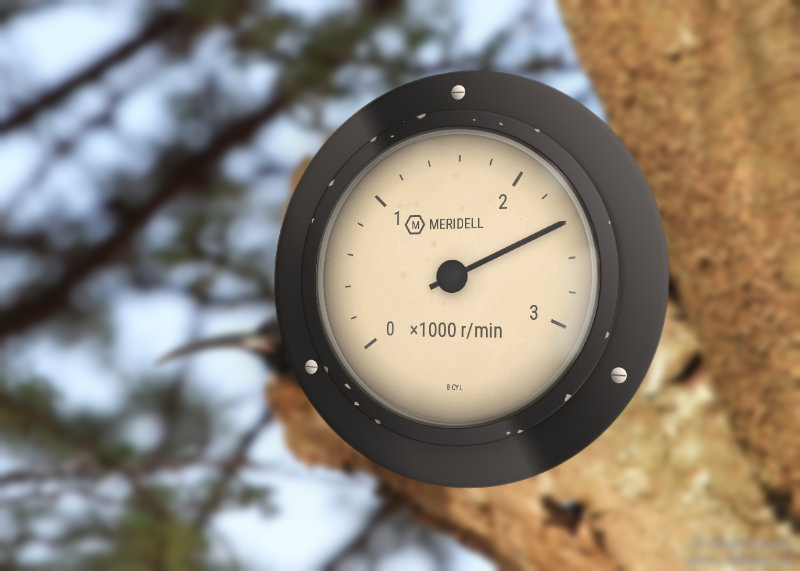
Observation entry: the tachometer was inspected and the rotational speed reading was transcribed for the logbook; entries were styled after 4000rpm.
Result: 2400rpm
